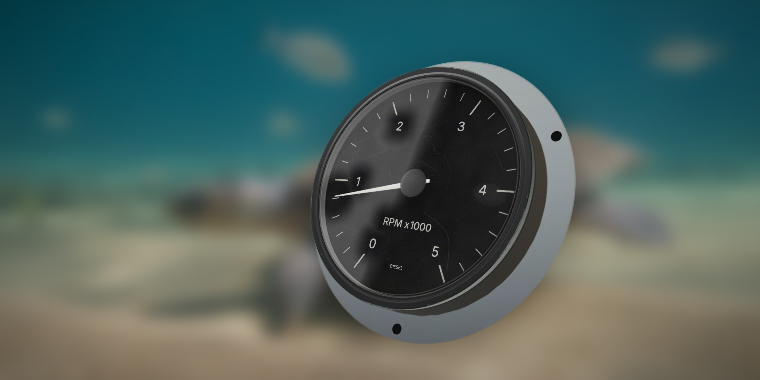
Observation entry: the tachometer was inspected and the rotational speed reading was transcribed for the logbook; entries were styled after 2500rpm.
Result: 800rpm
